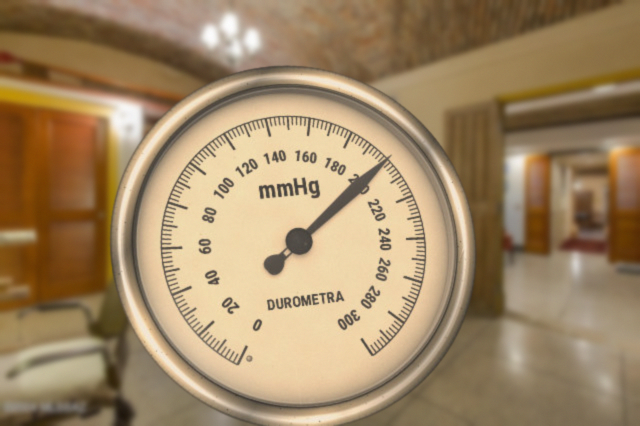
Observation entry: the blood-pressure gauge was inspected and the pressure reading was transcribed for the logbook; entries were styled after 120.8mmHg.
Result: 200mmHg
